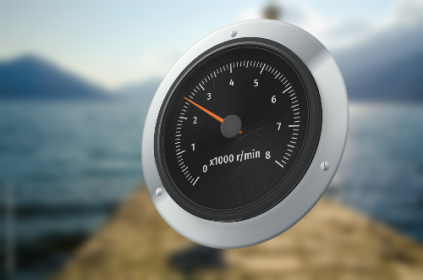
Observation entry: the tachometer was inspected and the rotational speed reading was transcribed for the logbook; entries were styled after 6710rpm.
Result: 2500rpm
